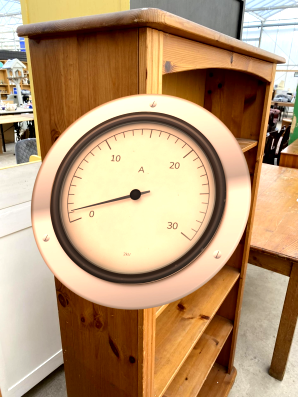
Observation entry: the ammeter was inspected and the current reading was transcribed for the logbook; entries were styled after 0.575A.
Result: 1A
